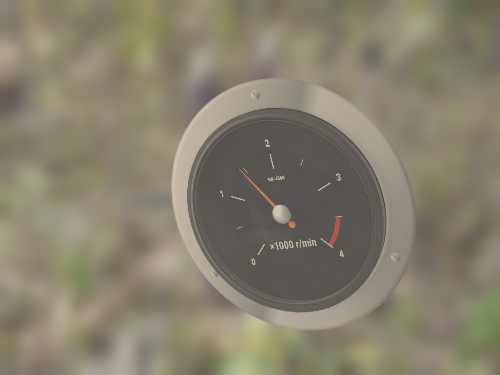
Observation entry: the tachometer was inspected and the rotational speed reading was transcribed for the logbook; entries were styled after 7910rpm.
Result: 1500rpm
